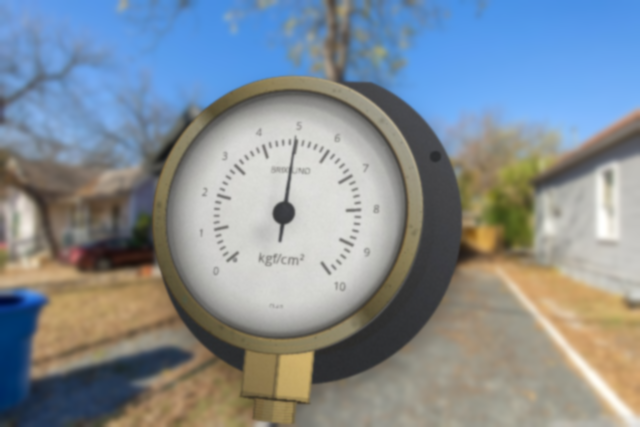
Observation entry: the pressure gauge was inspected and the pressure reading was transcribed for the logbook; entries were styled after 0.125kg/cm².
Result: 5kg/cm²
